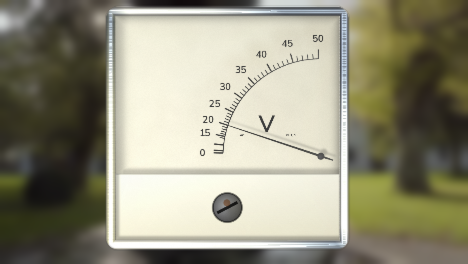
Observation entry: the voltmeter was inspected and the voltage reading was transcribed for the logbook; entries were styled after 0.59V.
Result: 20V
